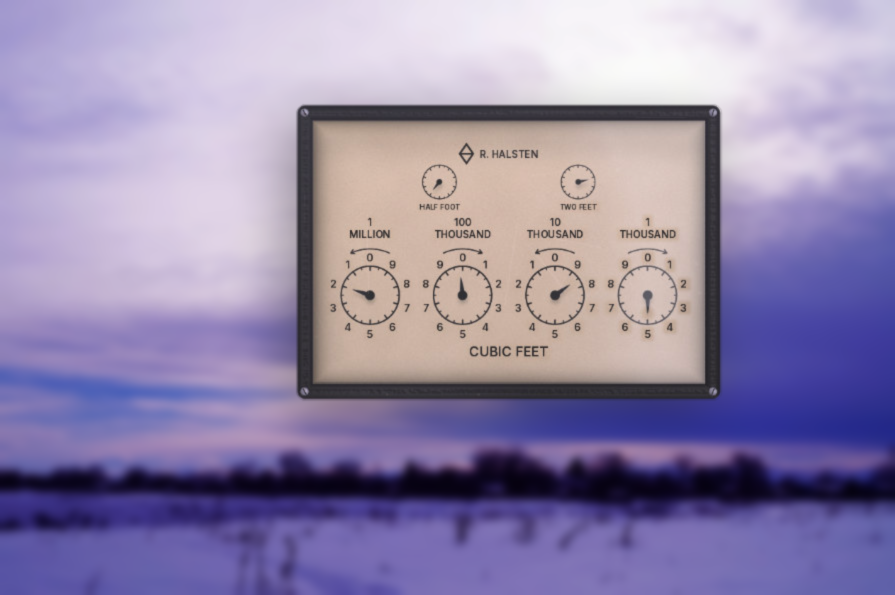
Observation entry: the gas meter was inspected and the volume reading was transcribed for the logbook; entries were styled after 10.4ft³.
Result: 198500ft³
